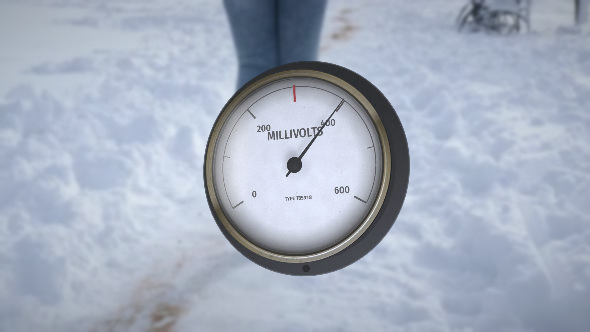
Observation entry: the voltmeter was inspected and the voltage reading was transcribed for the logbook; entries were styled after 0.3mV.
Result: 400mV
